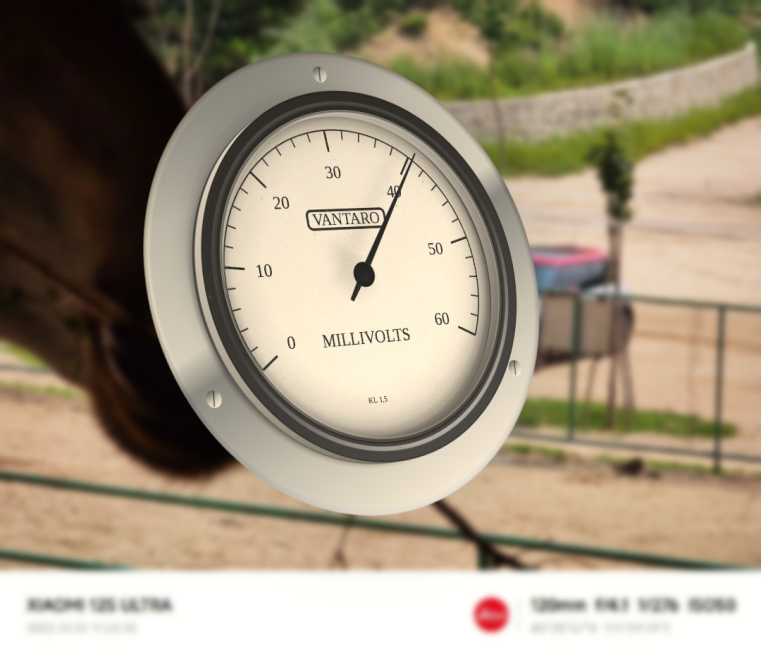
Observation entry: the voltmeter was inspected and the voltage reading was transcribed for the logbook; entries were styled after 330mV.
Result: 40mV
